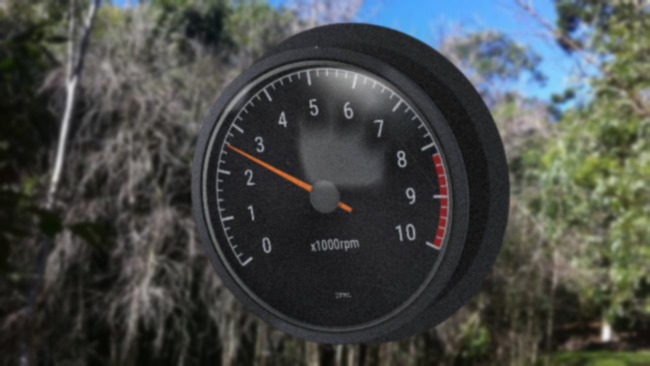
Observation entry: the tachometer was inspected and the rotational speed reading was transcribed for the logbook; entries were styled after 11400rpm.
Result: 2600rpm
